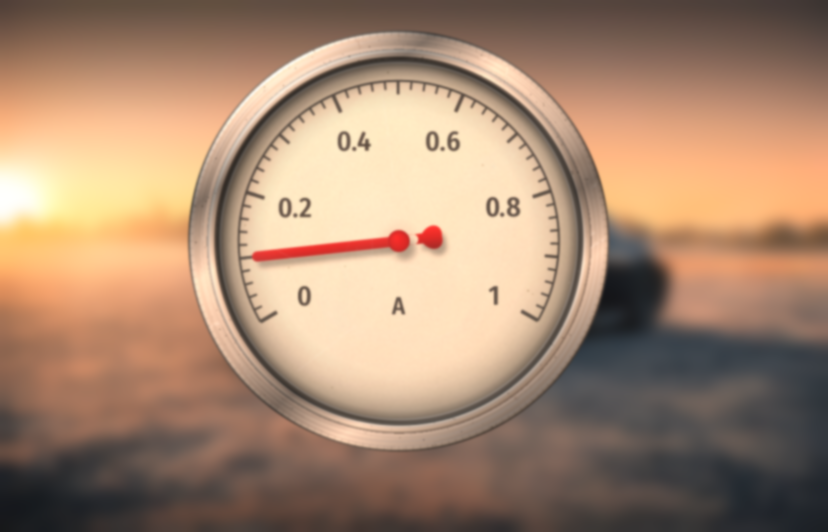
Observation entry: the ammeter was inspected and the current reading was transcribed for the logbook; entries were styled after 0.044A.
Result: 0.1A
